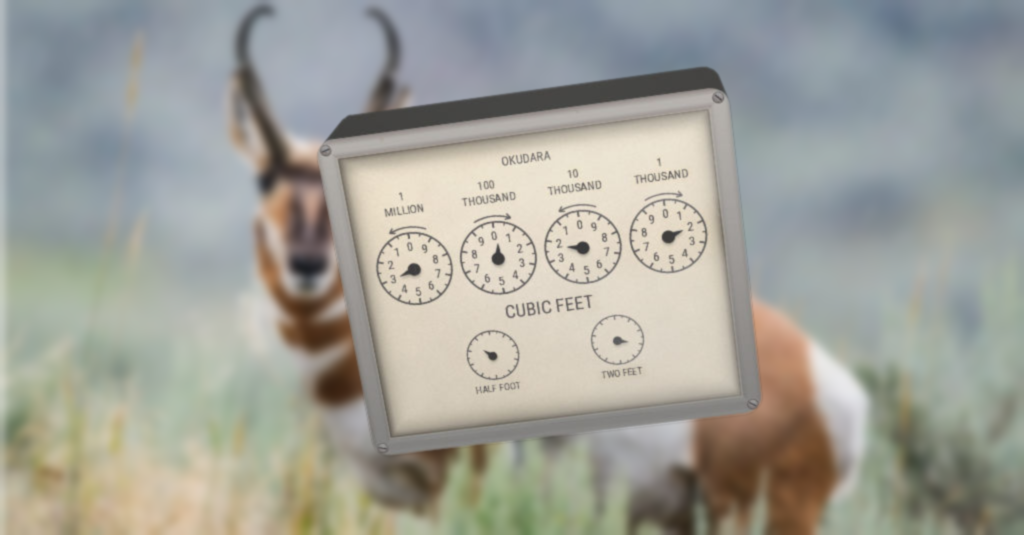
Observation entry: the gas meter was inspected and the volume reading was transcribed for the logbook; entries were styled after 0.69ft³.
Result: 302200ft³
